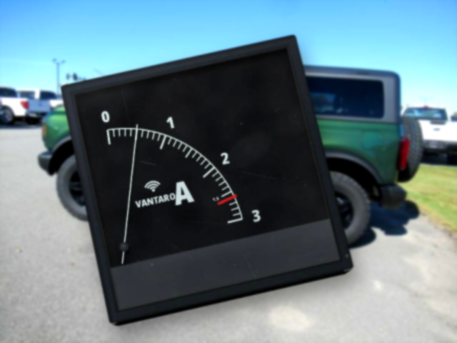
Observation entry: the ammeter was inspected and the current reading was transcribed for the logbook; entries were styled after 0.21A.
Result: 0.5A
